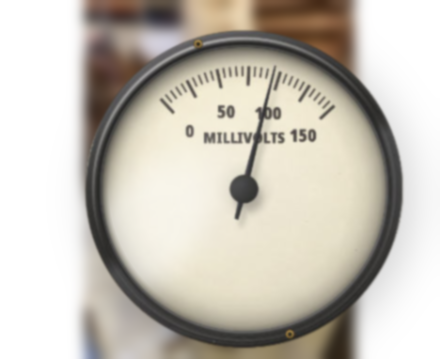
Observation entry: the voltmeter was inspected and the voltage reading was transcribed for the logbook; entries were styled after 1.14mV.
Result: 95mV
